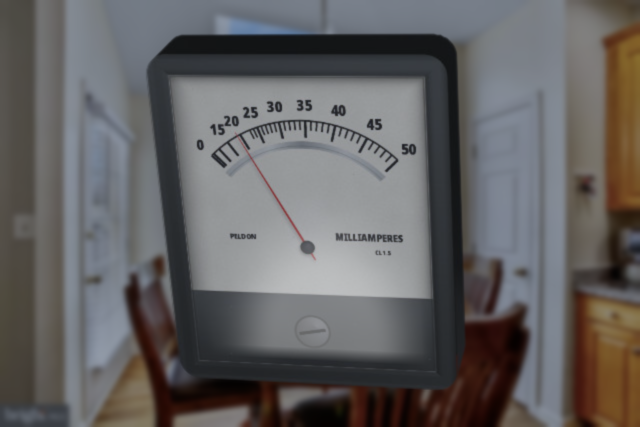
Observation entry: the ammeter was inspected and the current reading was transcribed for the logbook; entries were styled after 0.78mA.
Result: 20mA
